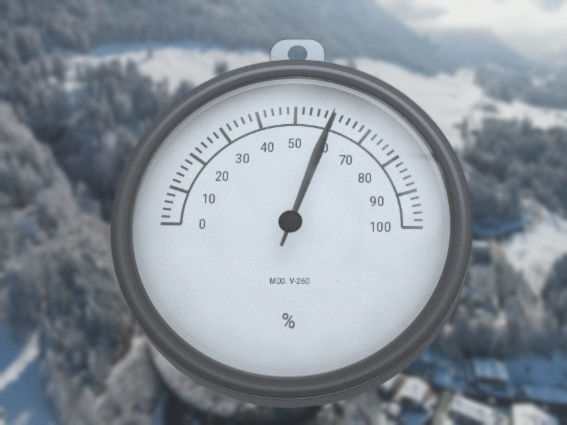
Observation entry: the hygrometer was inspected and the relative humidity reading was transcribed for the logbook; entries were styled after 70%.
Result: 60%
